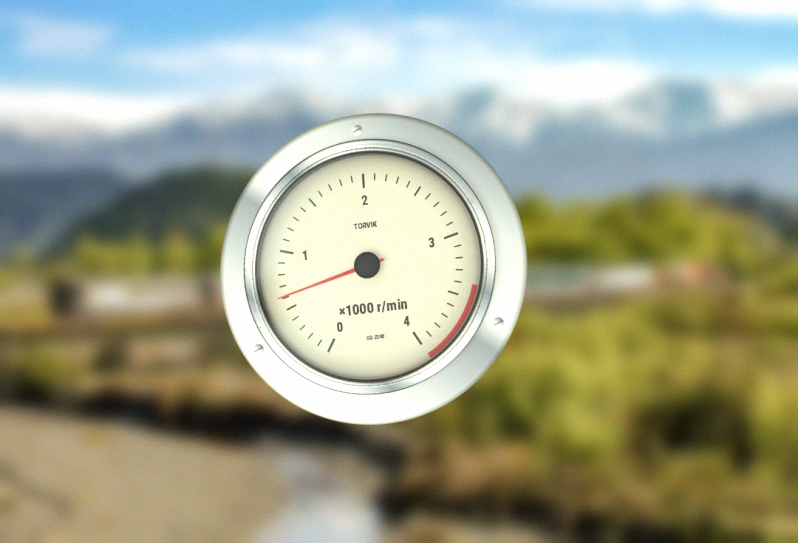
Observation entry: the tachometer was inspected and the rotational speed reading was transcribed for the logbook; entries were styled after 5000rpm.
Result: 600rpm
